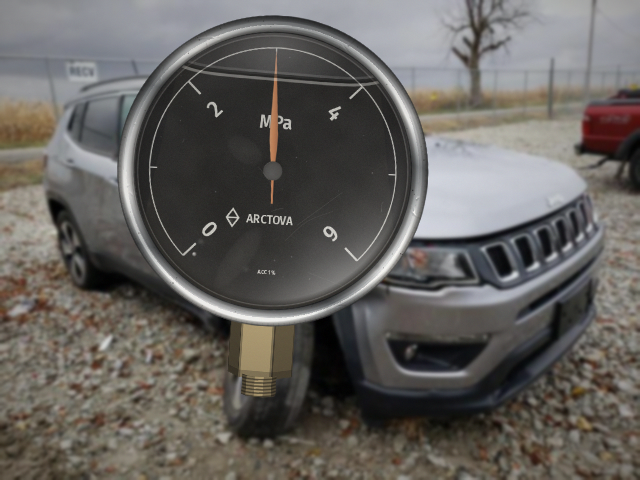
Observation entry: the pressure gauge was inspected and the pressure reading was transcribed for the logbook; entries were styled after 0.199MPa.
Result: 3MPa
